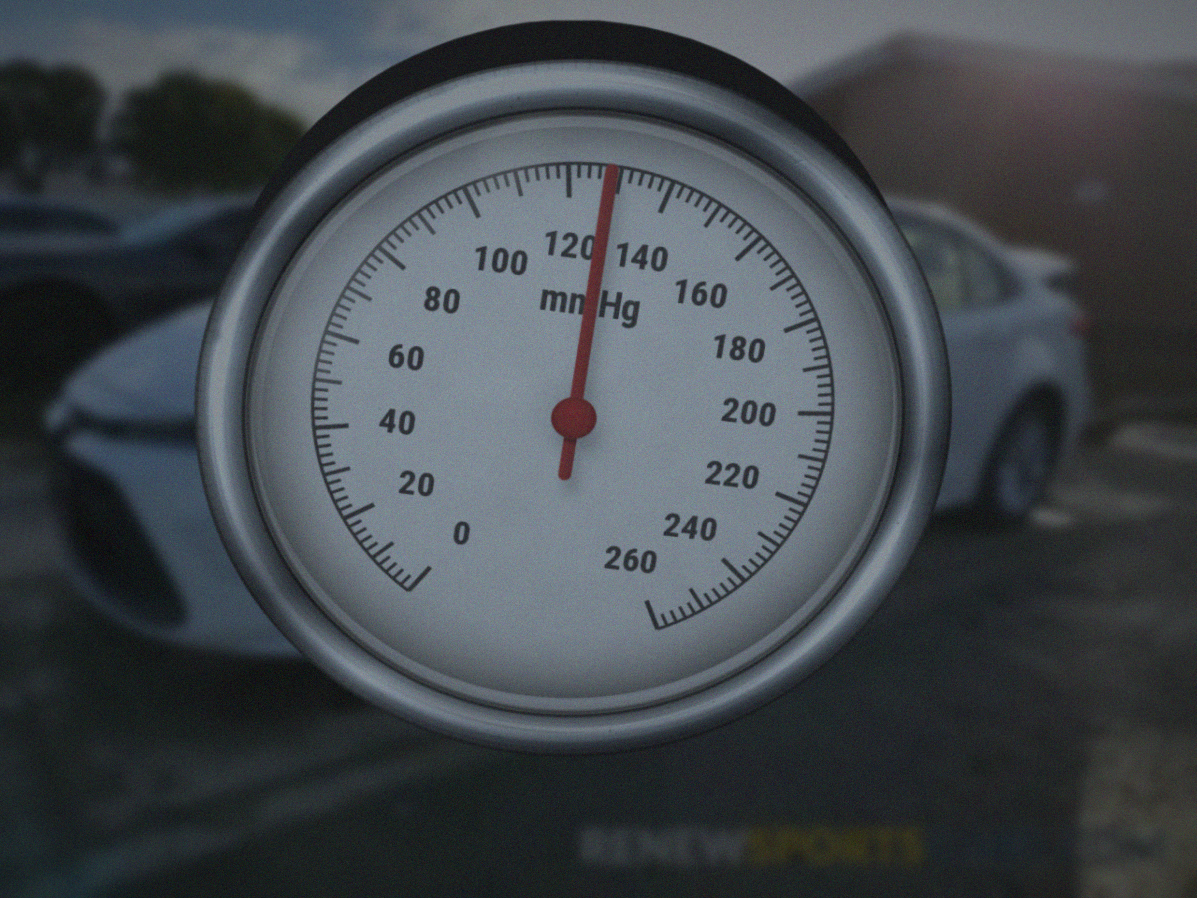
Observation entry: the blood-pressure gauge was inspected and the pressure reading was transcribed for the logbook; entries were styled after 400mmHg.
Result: 128mmHg
